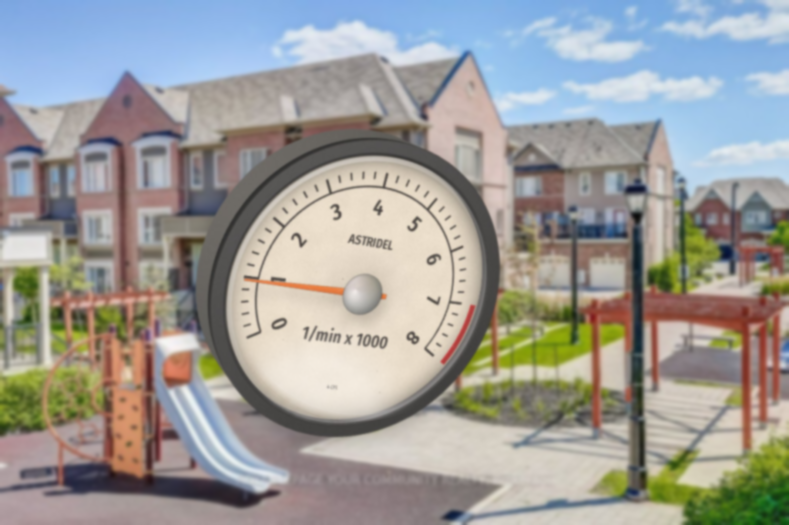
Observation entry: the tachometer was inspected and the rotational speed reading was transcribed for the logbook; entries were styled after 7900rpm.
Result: 1000rpm
